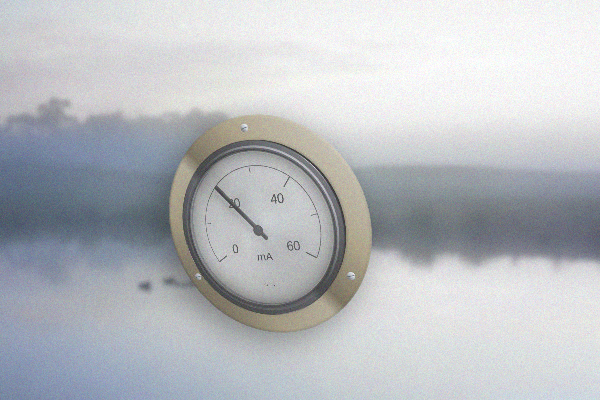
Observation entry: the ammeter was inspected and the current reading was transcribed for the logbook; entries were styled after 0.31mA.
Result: 20mA
